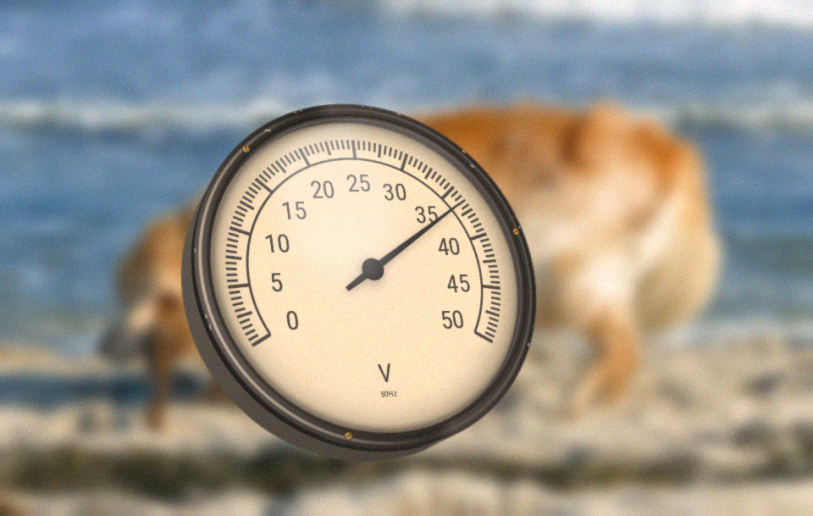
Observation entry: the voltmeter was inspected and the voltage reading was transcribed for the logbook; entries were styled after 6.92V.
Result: 36.5V
